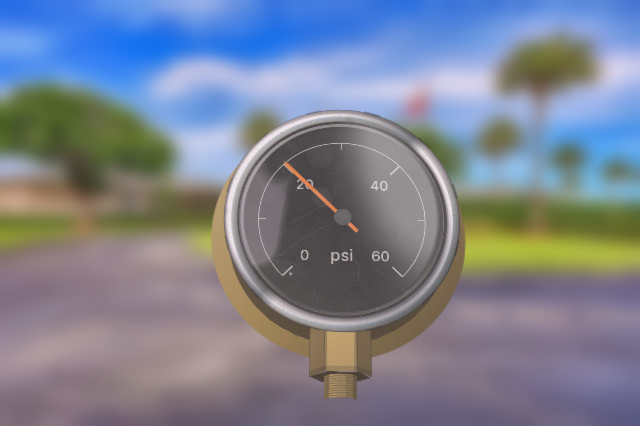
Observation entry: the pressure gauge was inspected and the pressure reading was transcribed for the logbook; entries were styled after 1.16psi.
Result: 20psi
